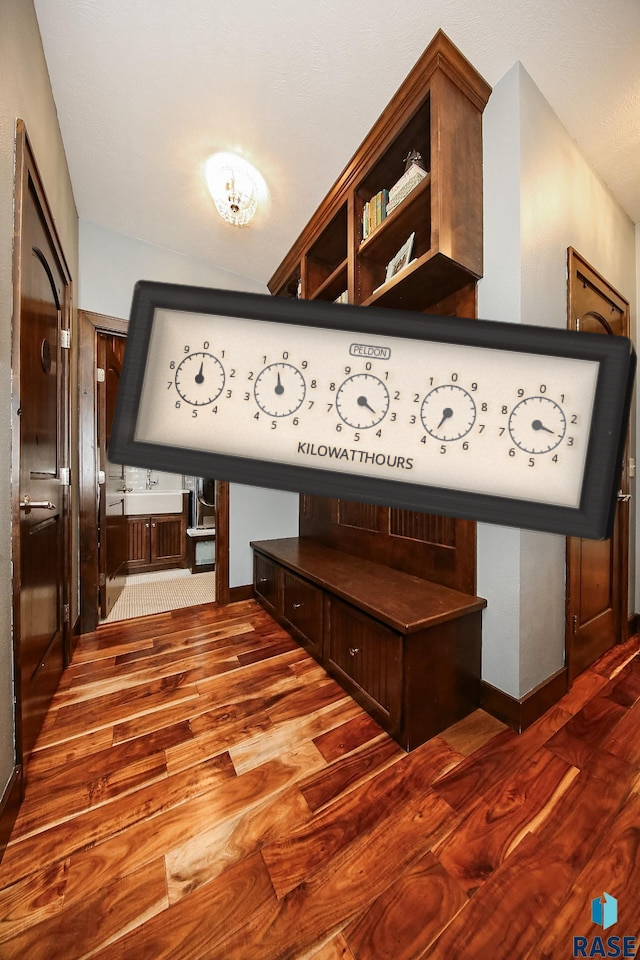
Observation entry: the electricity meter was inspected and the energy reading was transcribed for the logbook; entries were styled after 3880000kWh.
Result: 343kWh
